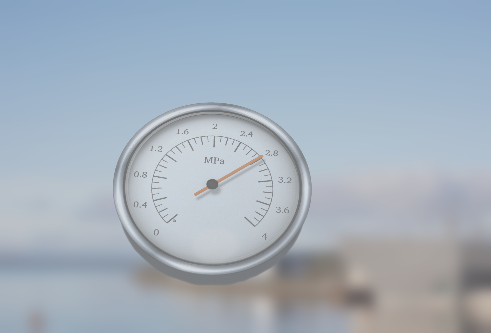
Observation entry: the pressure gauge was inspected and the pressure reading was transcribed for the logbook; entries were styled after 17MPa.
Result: 2.8MPa
